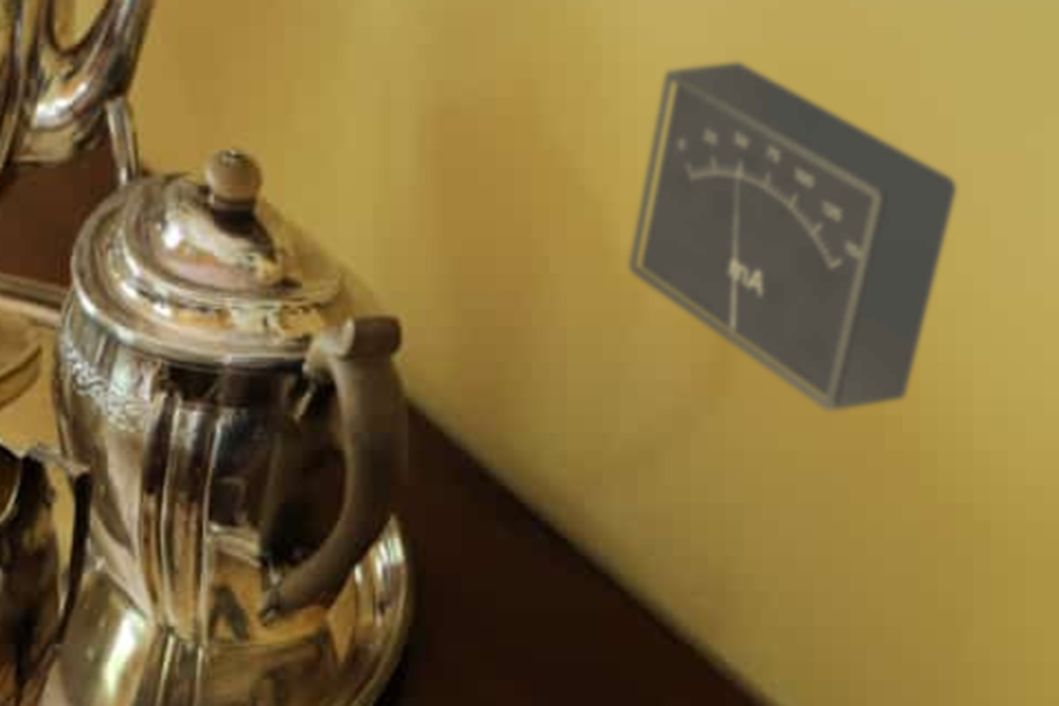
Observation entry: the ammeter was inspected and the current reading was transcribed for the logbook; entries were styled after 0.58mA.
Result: 50mA
